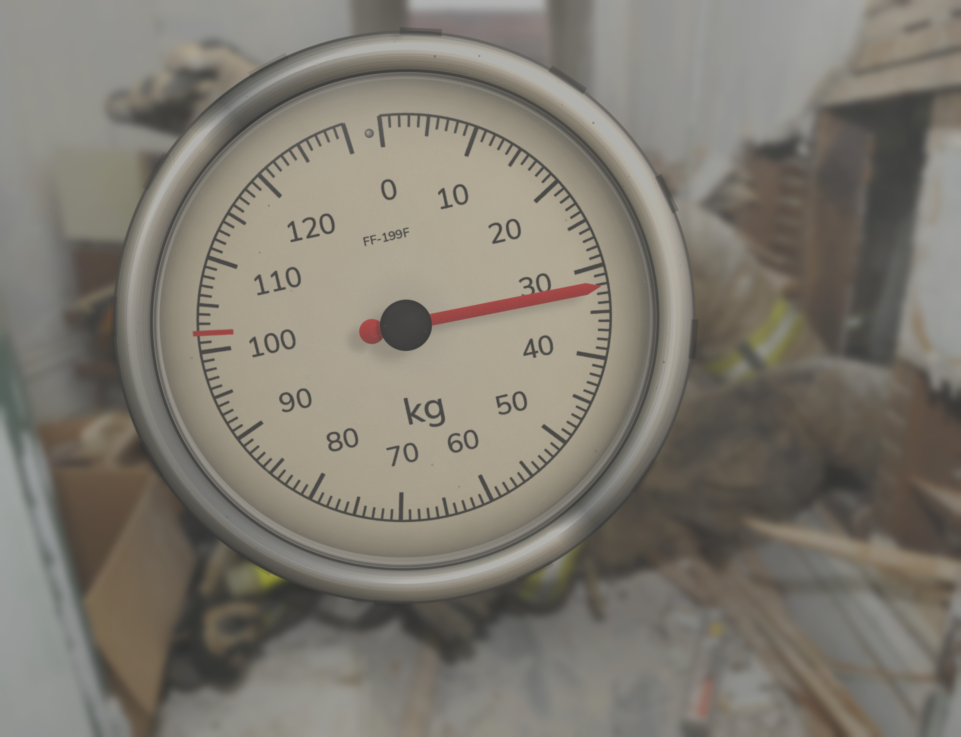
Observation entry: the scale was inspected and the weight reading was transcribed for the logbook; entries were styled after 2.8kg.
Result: 32kg
